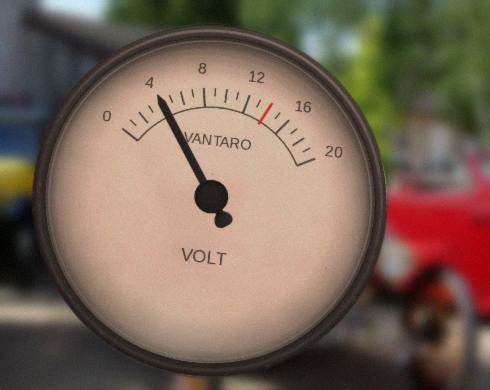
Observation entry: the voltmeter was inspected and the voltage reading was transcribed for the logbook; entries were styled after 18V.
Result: 4V
